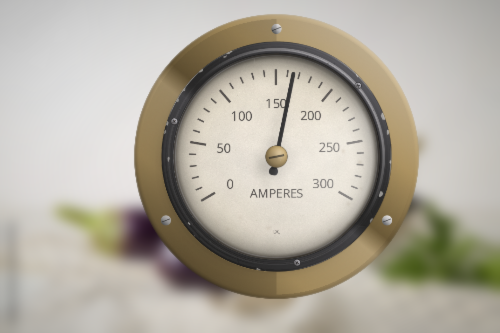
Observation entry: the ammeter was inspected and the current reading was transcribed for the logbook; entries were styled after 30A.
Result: 165A
